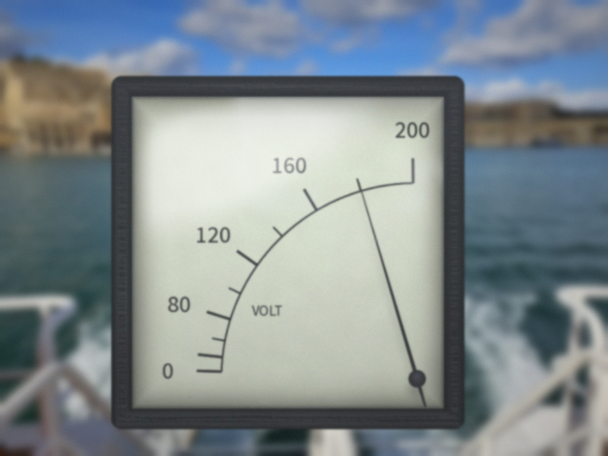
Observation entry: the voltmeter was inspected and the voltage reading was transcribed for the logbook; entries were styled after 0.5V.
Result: 180V
